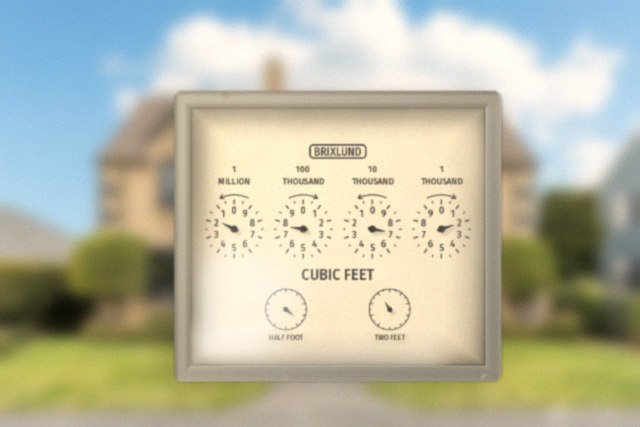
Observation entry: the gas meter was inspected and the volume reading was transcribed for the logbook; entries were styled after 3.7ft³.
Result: 177200ft³
